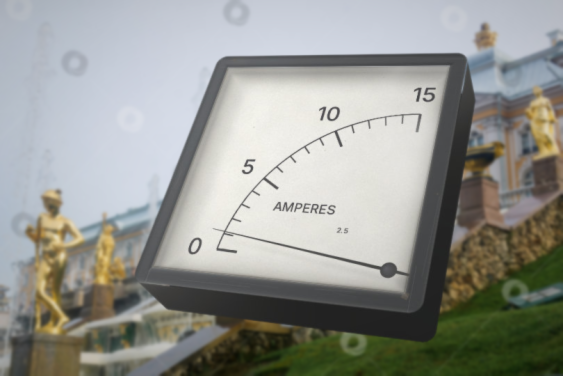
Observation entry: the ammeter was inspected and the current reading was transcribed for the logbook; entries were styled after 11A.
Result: 1A
